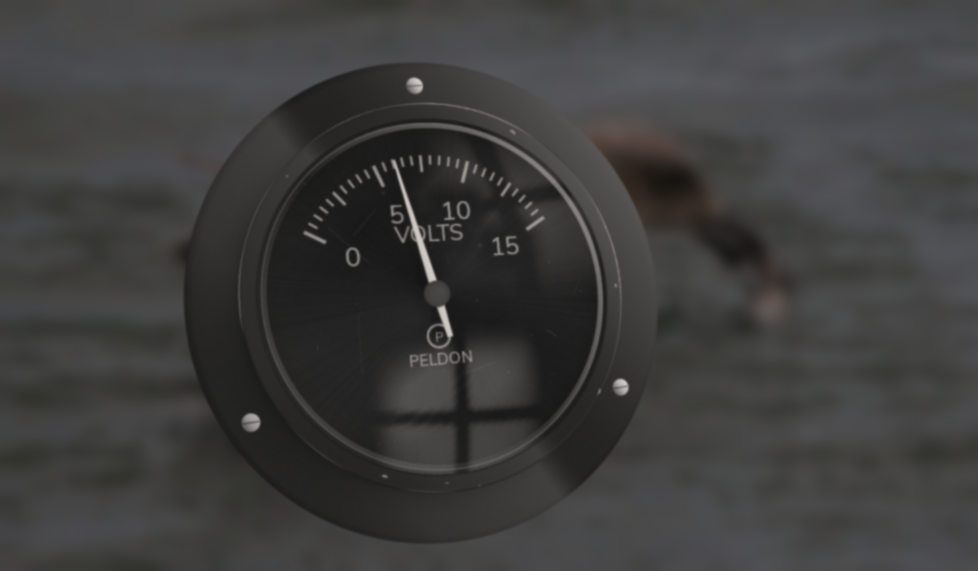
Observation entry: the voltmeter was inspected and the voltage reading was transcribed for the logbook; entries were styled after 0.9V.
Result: 6V
